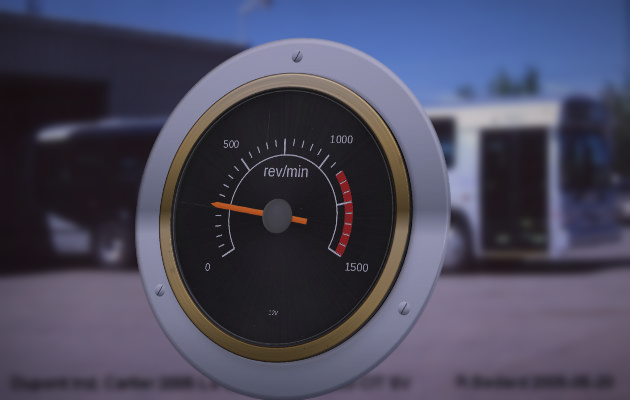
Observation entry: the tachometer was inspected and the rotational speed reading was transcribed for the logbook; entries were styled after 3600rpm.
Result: 250rpm
